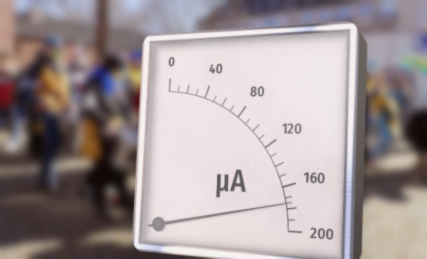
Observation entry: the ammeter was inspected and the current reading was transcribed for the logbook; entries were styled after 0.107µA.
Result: 175µA
